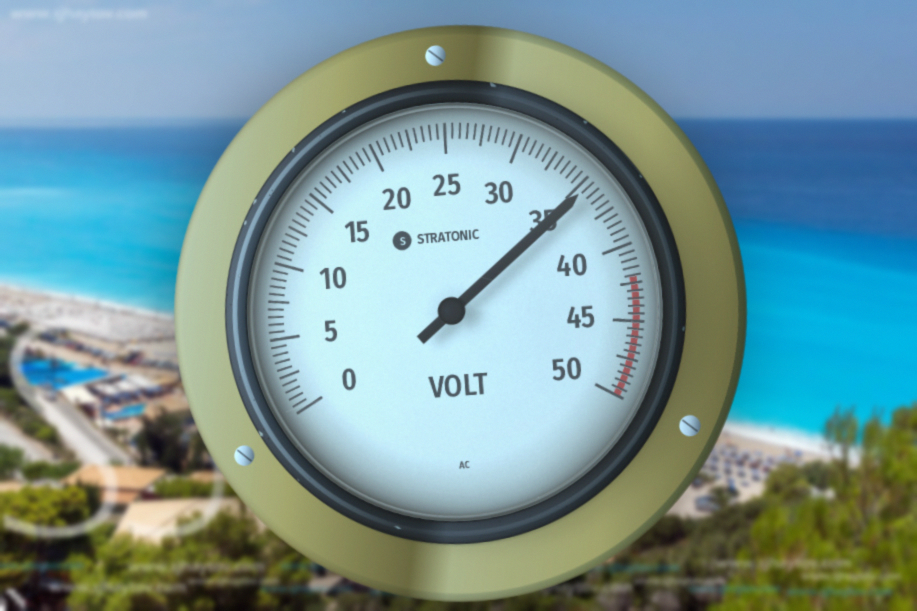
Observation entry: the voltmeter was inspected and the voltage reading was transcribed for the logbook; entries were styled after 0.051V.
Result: 35.5V
